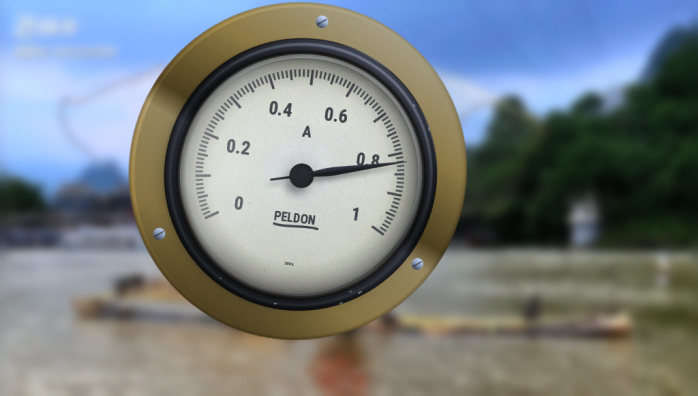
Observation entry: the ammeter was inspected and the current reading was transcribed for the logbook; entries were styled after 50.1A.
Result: 0.82A
